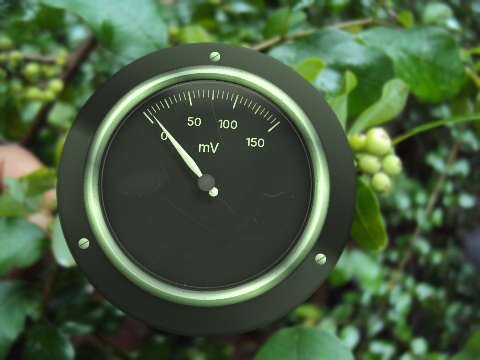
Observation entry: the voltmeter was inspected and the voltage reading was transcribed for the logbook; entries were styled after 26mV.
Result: 5mV
